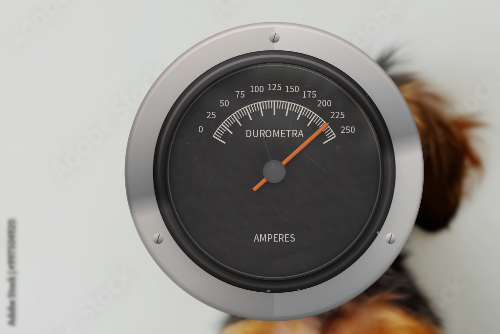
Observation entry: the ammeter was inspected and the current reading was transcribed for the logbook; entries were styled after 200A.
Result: 225A
